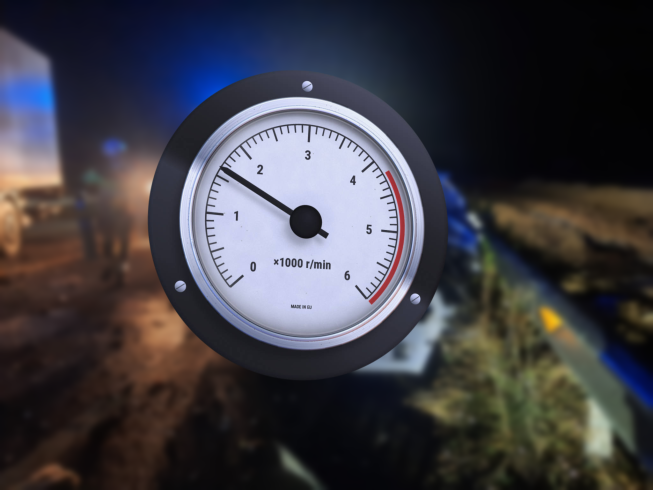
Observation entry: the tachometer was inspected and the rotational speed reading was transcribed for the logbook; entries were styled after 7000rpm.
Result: 1600rpm
